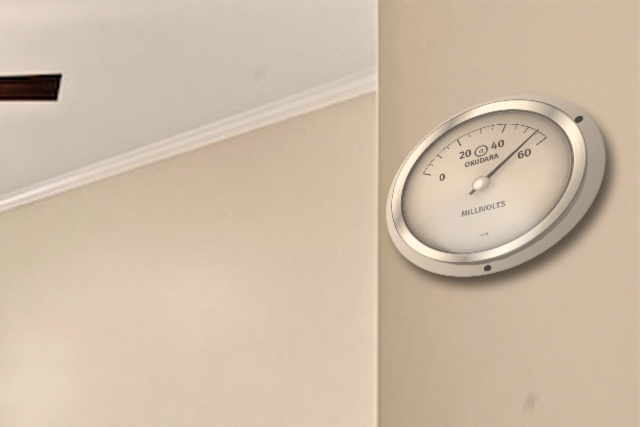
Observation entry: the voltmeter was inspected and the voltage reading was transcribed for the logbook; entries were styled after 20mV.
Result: 55mV
